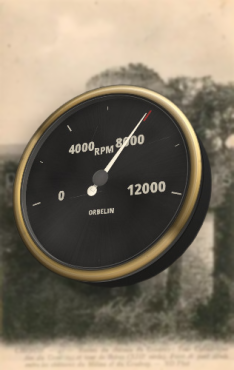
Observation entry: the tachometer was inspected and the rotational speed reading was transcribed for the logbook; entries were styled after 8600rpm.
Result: 8000rpm
